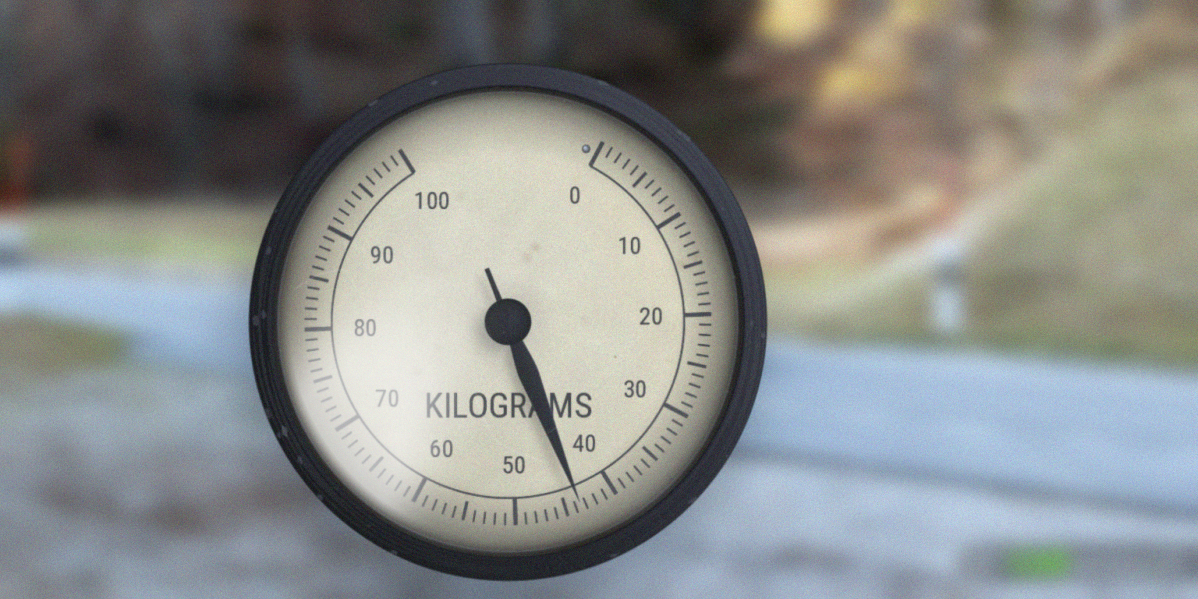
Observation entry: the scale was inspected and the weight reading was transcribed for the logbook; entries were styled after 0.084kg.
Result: 43.5kg
